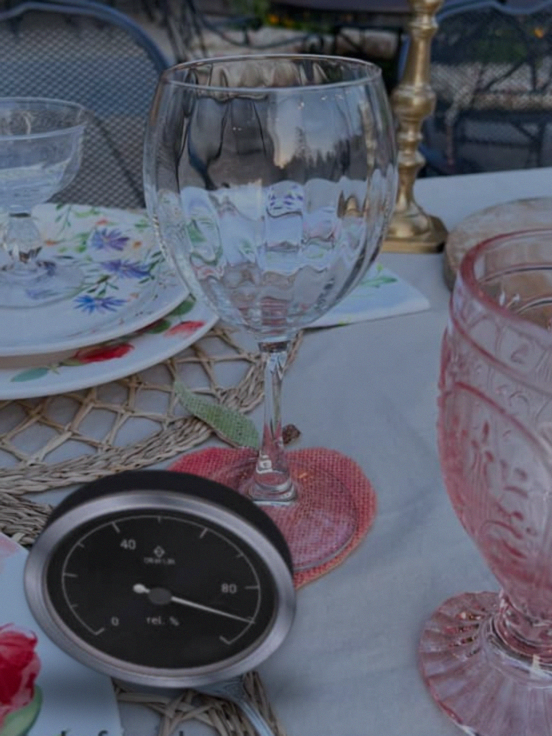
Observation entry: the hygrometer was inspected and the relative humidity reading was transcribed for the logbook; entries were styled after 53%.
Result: 90%
